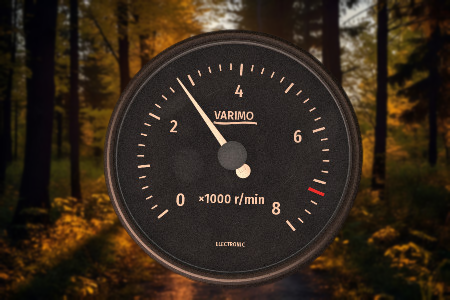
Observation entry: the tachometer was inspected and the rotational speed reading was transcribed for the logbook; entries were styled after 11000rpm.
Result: 2800rpm
